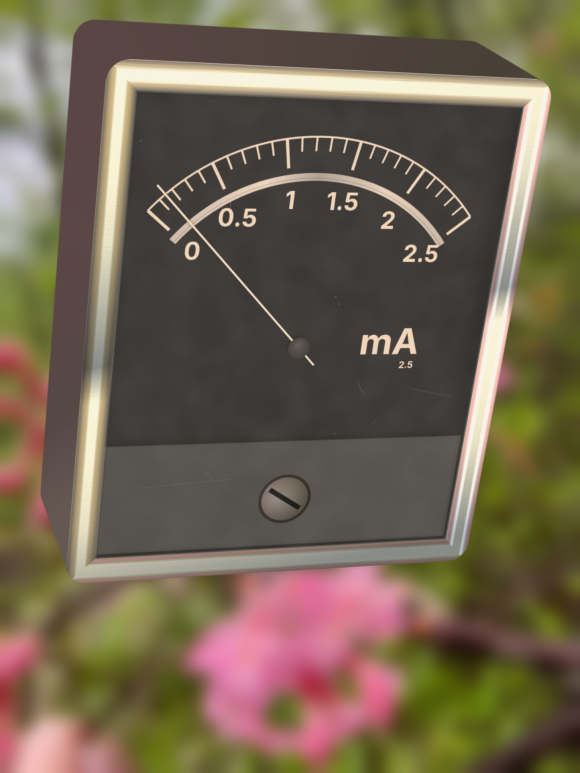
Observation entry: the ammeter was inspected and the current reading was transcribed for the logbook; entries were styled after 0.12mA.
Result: 0.15mA
